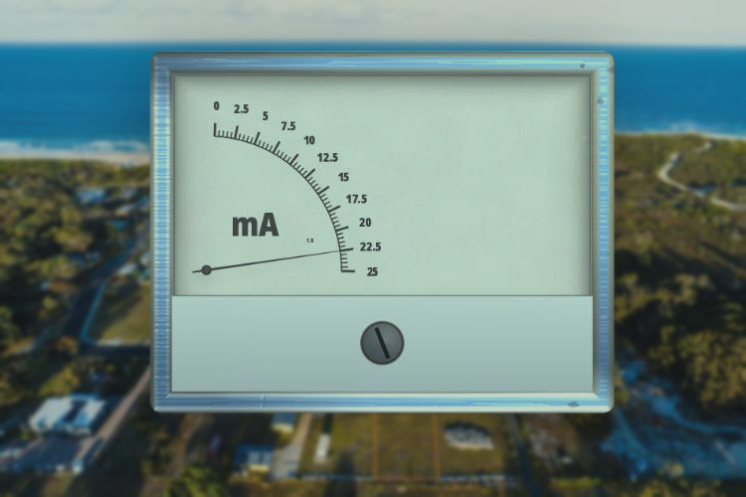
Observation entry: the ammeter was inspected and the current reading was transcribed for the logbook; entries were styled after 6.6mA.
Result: 22.5mA
